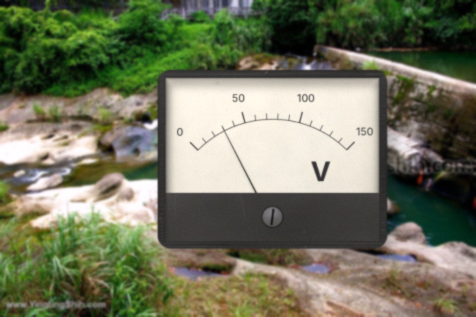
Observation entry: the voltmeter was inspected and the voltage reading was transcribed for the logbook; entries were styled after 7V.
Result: 30V
